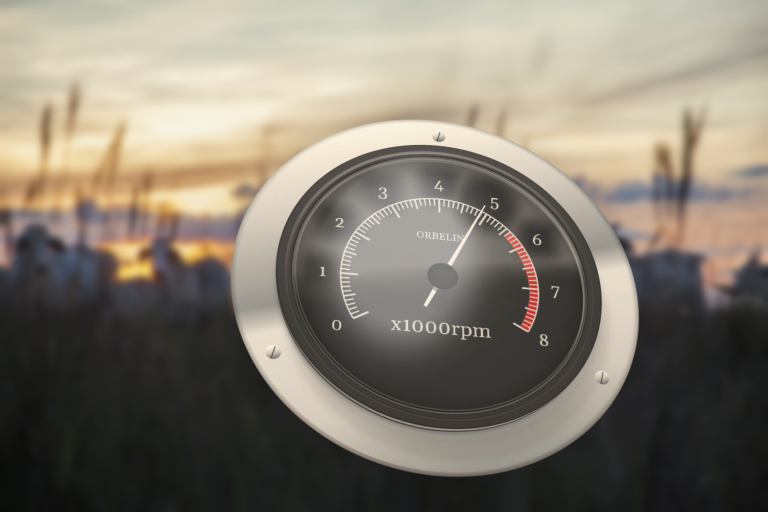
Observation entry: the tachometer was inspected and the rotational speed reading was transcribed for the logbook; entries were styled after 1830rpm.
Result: 4900rpm
